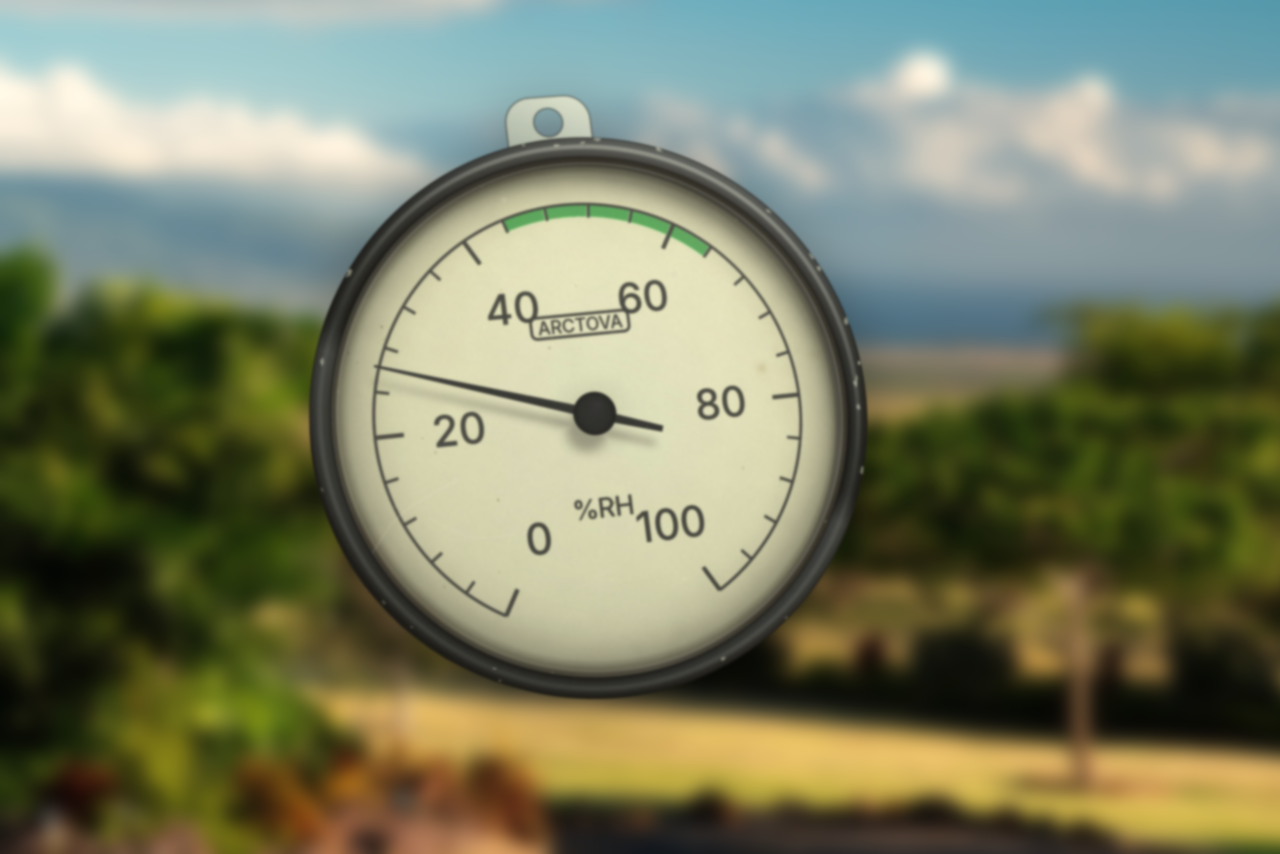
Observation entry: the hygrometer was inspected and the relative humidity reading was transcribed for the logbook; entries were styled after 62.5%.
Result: 26%
